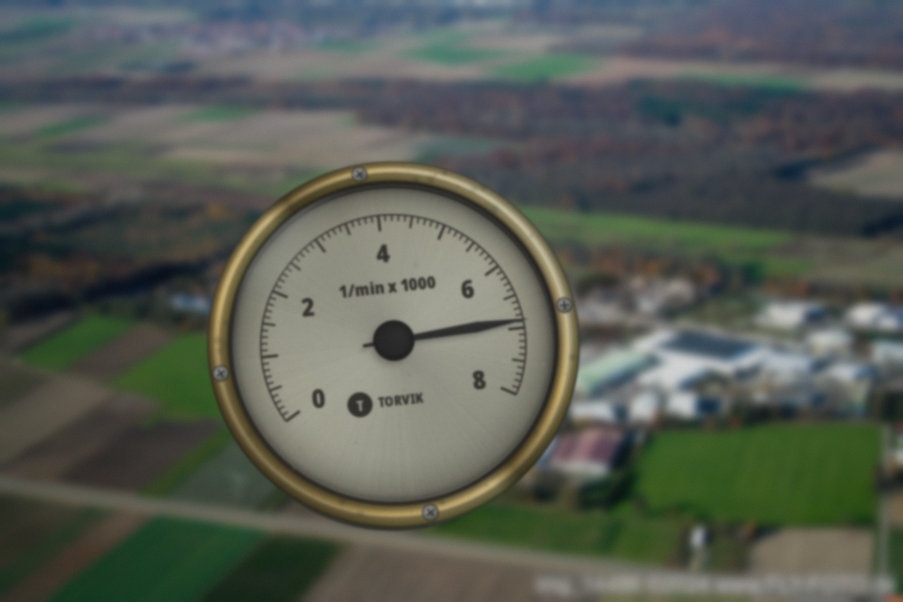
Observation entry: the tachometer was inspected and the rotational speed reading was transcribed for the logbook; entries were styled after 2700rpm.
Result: 6900rpm
